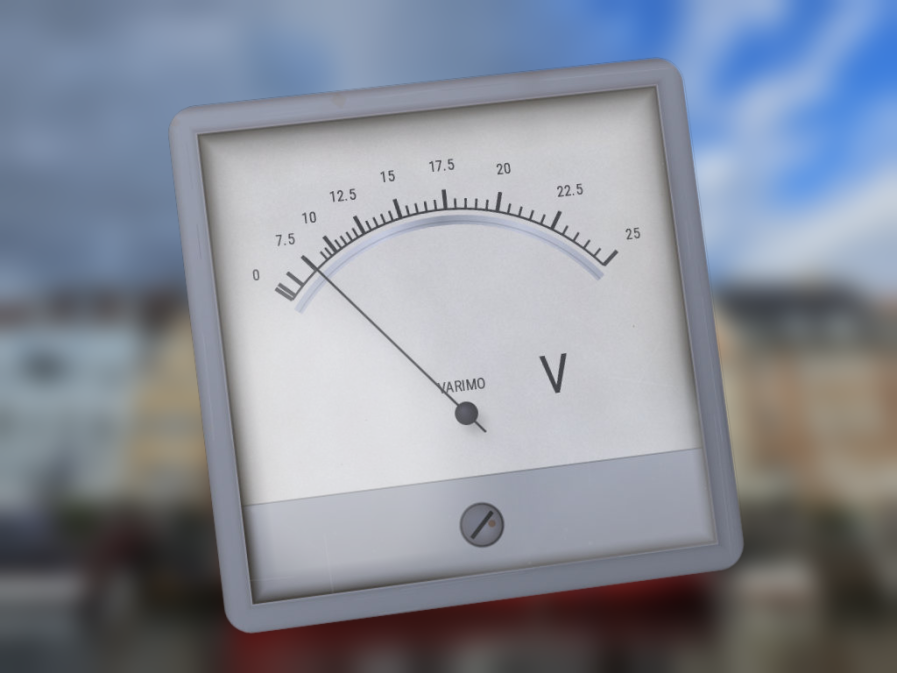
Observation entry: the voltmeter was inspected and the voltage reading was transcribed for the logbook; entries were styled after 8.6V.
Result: 7.5V
